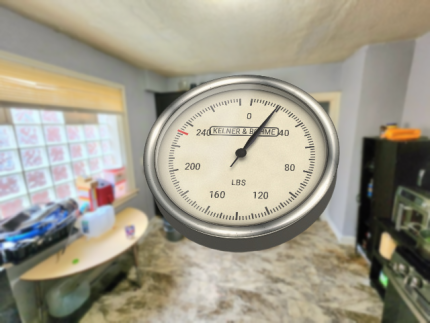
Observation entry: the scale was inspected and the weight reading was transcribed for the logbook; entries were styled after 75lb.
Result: 20lb
